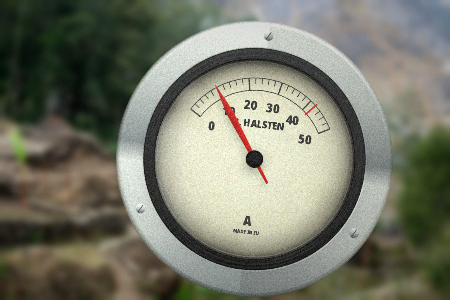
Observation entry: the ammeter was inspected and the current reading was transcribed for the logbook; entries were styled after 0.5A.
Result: 10A
